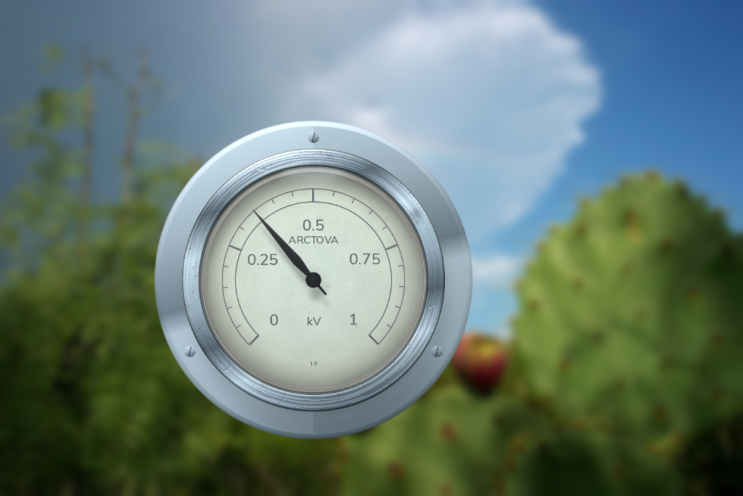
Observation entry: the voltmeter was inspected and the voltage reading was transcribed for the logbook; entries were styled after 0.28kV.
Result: 0.35kV
